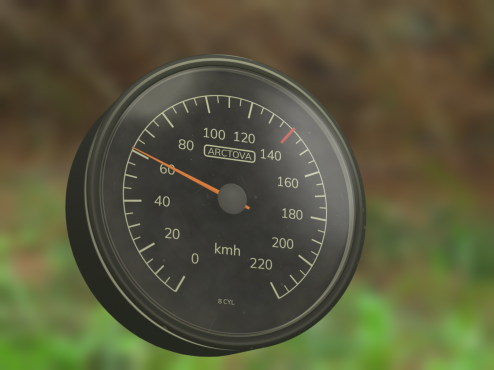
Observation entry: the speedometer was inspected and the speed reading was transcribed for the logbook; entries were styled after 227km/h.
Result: 60km/h
